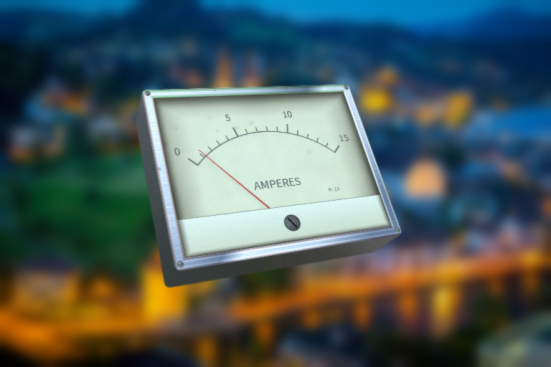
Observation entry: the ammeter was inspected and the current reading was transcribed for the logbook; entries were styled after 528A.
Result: 1A
